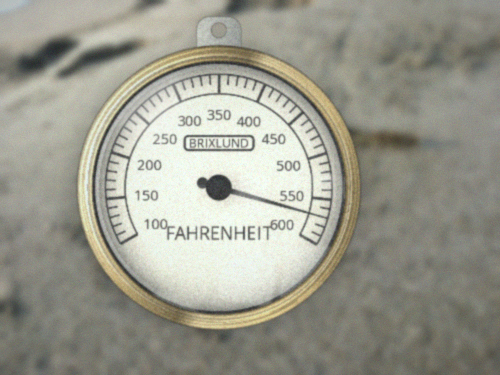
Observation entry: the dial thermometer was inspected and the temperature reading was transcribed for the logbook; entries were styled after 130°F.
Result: 570°F
